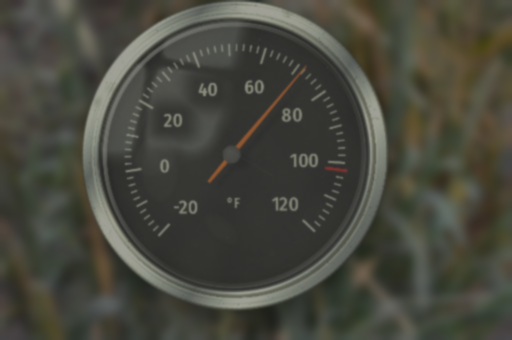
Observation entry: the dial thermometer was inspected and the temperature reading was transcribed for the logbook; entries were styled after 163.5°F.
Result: 72°F
